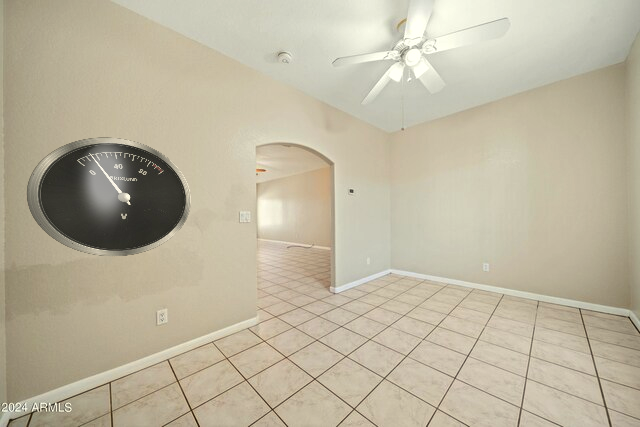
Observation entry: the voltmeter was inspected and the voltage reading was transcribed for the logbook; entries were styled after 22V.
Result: 15V
